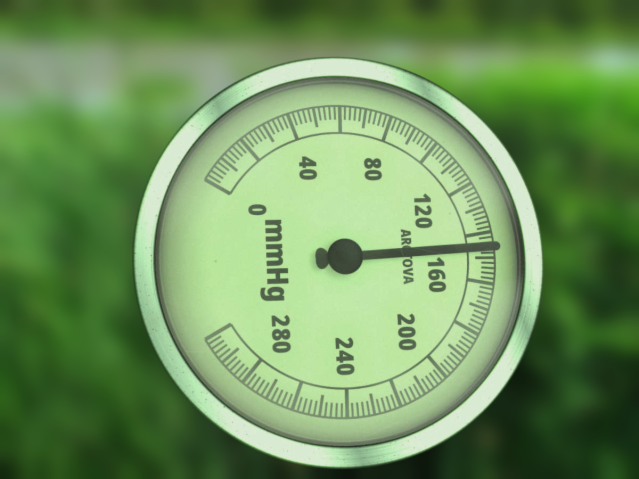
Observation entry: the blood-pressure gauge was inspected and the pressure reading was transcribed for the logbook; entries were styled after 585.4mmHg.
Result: 146mmHg
